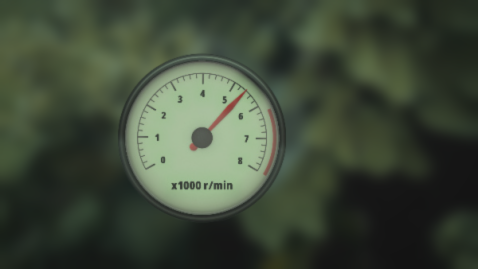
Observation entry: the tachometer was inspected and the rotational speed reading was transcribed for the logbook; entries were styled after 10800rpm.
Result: 5400rpm
